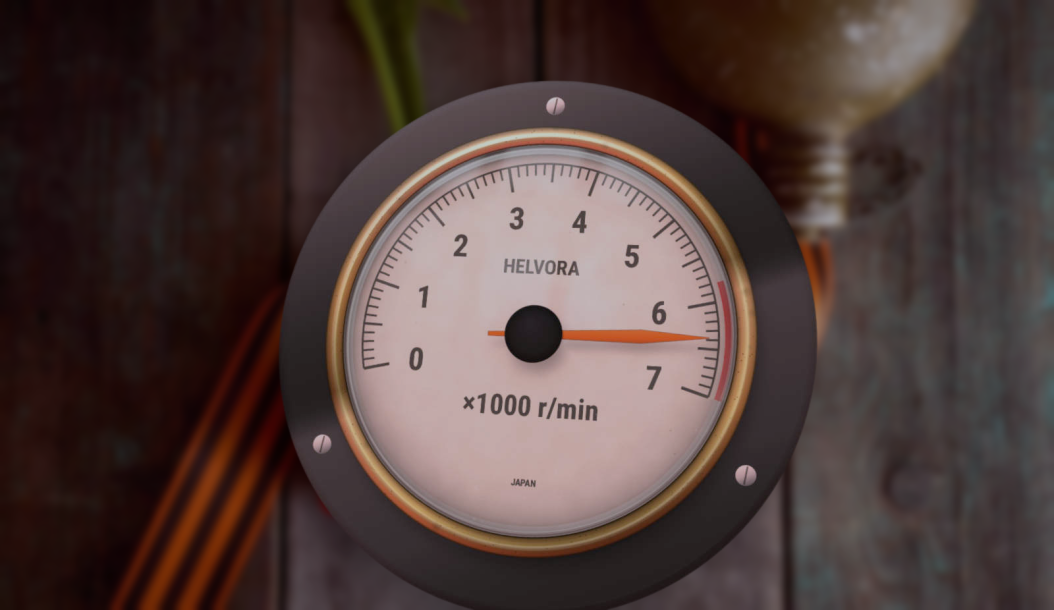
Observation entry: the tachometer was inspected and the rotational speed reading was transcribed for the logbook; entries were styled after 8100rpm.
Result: 6400rpm
